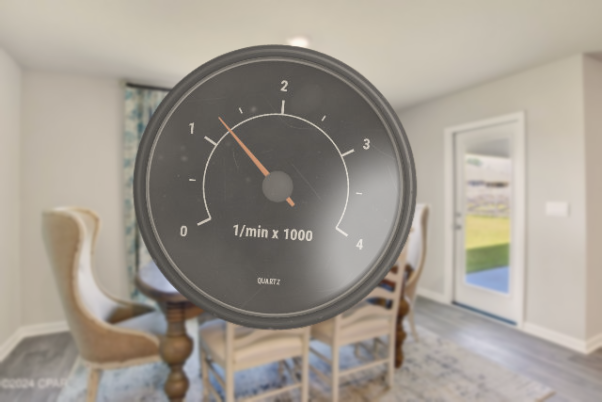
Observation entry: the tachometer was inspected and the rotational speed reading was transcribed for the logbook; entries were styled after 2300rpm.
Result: 1250rpm
